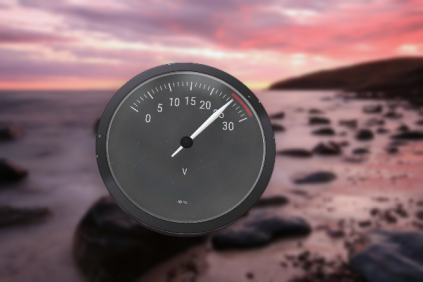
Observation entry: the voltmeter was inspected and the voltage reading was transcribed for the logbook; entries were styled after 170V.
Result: 25V
